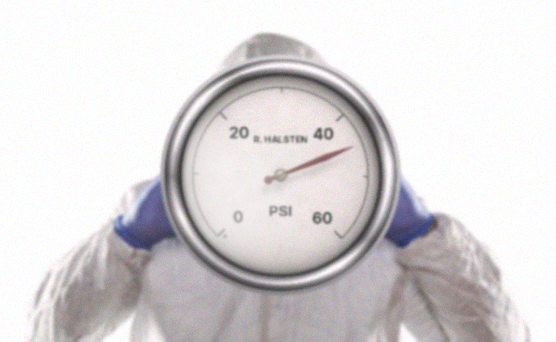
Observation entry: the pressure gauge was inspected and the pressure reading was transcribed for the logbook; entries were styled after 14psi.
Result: 45psi
